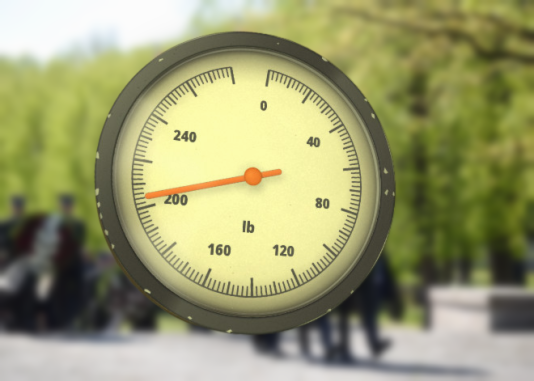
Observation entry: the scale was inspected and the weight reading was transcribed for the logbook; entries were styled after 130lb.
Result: 204lb
